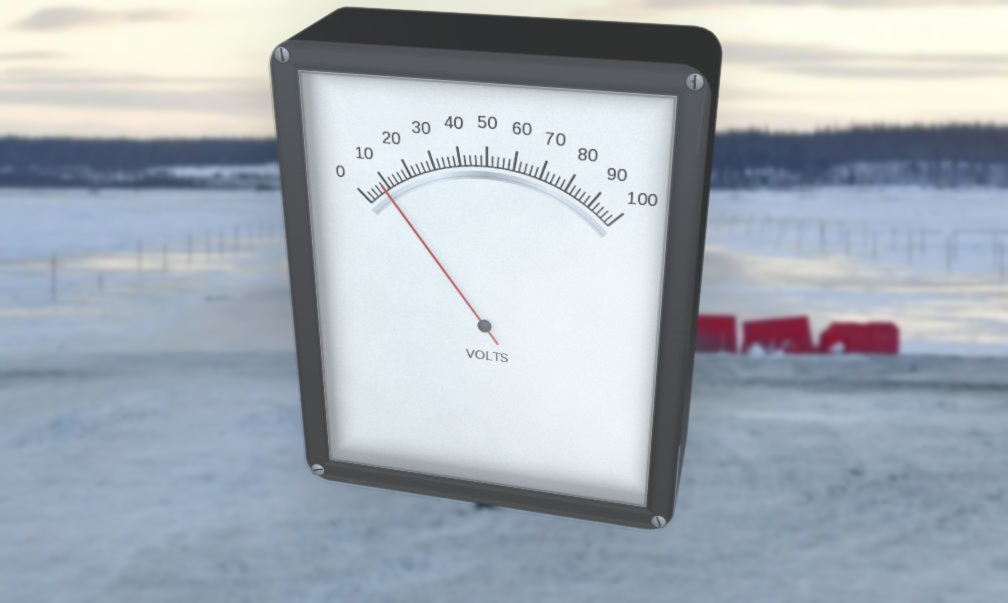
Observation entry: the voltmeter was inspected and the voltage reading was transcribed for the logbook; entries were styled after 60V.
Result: 10V
